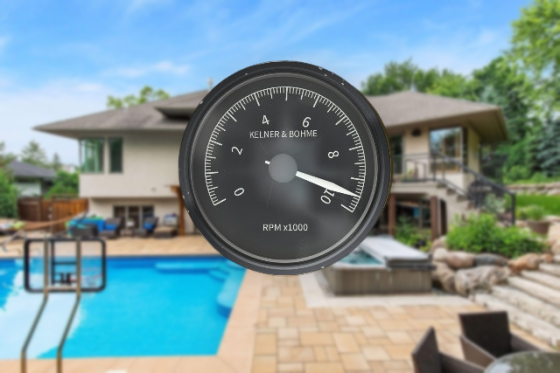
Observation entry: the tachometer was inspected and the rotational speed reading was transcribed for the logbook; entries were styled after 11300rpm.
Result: 9500rpm
